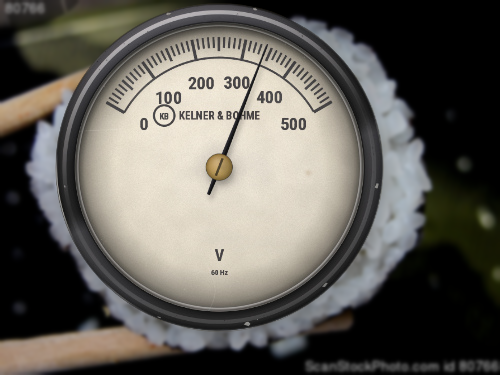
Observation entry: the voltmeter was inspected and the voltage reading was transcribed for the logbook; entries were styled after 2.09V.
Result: 340V
